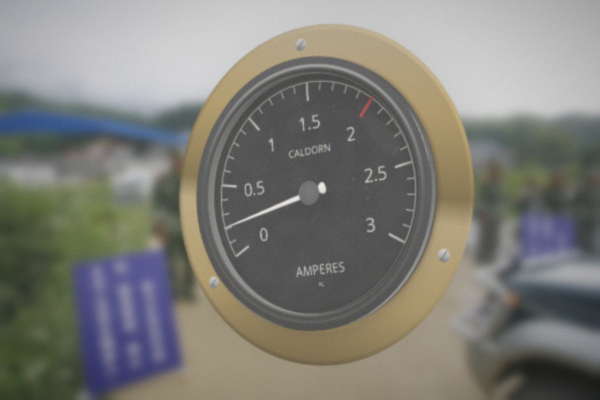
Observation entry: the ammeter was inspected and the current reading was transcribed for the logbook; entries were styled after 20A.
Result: 0.2A
